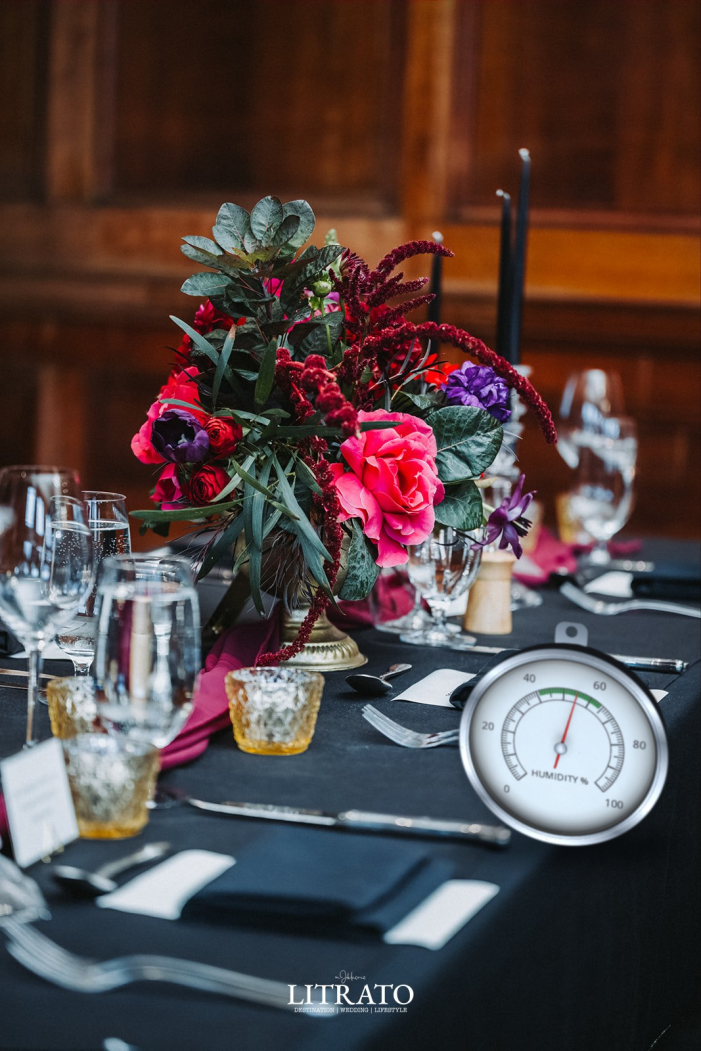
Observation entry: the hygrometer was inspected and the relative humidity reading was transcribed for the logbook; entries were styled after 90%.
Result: 55%
